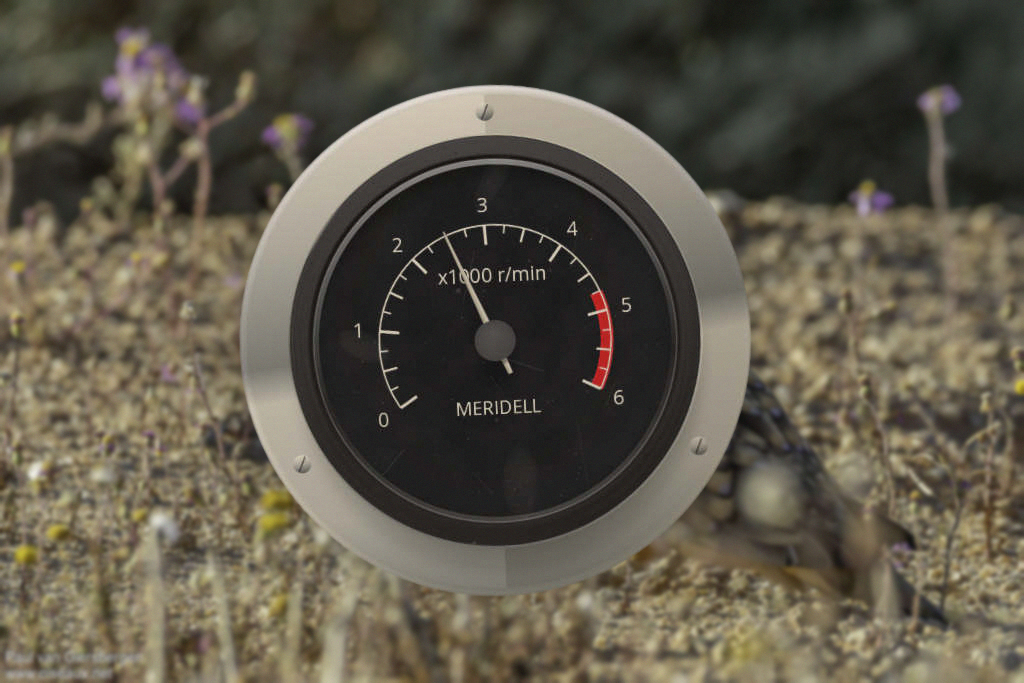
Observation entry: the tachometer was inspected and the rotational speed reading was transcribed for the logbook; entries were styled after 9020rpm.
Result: 2500rpm
